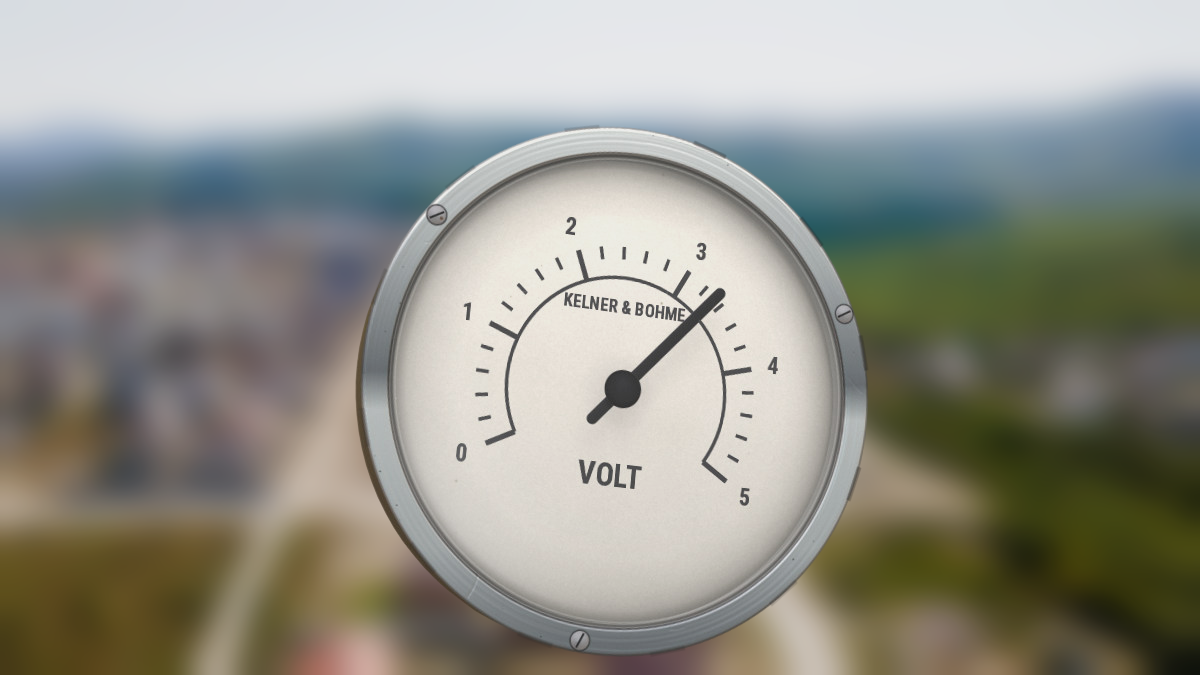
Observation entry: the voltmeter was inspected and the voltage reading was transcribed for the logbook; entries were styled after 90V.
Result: 3.3V
